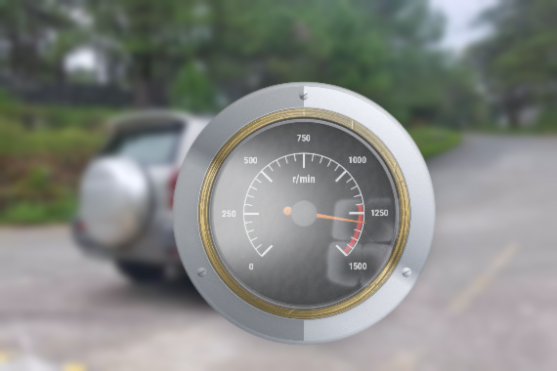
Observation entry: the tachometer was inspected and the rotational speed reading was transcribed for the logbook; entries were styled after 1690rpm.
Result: 1300rpm
